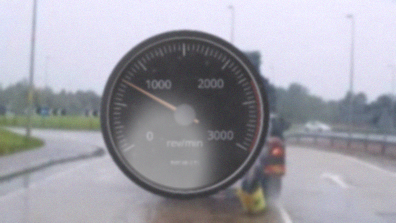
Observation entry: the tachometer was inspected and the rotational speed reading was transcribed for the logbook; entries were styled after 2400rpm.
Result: 750rpm
